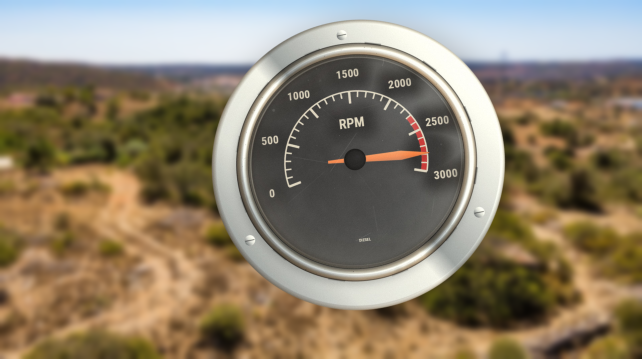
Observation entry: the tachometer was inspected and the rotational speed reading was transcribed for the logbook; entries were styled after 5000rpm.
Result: 2800rpm
